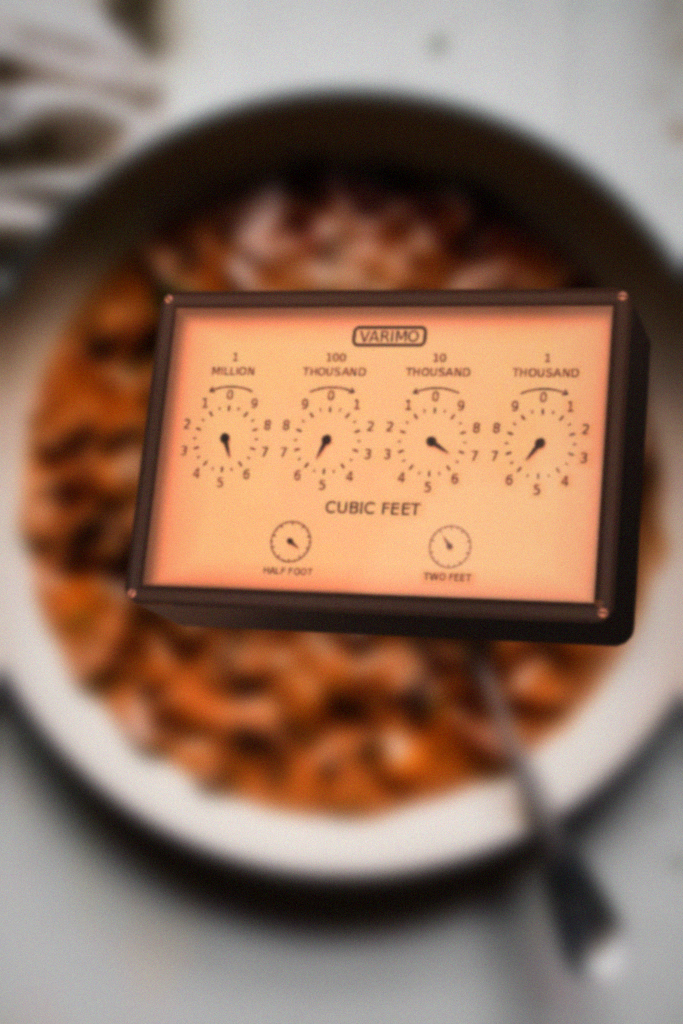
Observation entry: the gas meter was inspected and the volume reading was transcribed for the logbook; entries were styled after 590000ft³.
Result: 556600ft³
